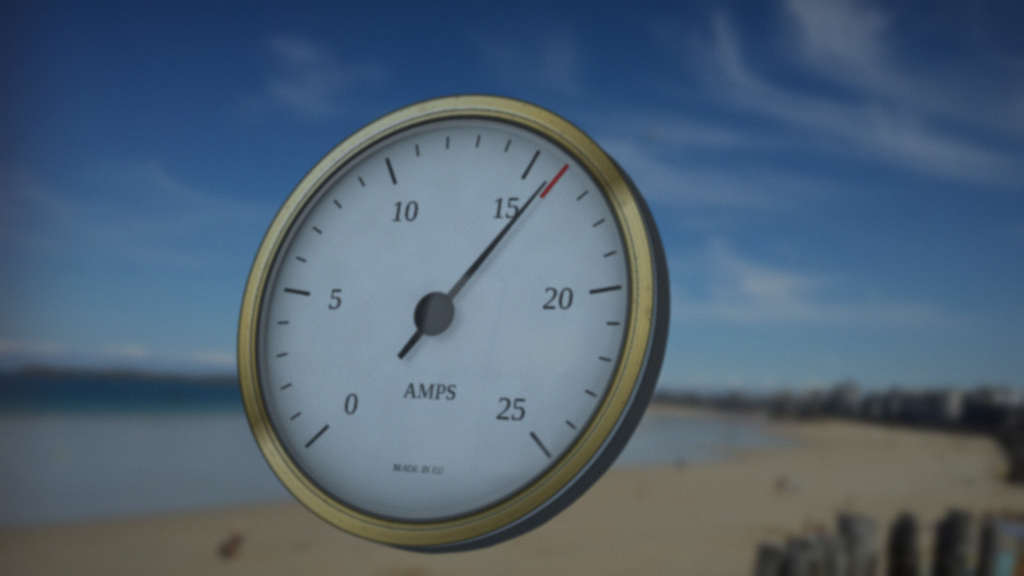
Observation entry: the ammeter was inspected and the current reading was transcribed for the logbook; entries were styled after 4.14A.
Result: 16A
